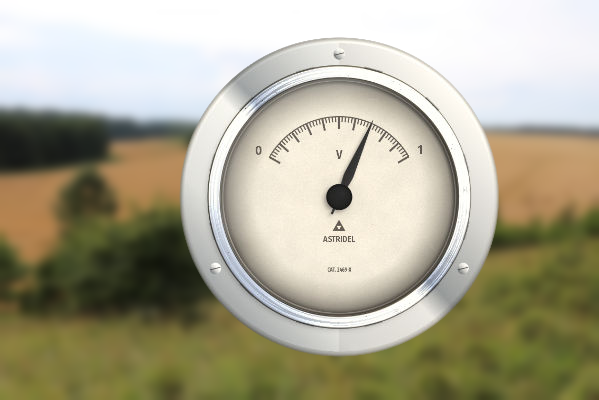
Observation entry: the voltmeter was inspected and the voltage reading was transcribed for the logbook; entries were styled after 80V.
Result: 0.7V
